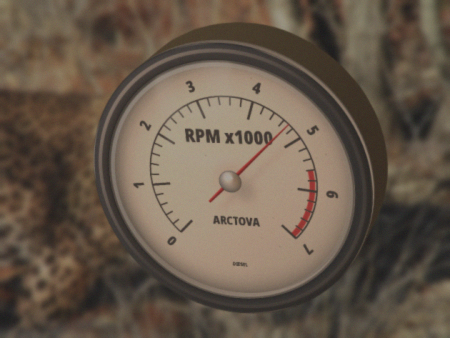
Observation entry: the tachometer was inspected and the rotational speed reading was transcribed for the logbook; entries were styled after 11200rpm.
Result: 4700rpm
